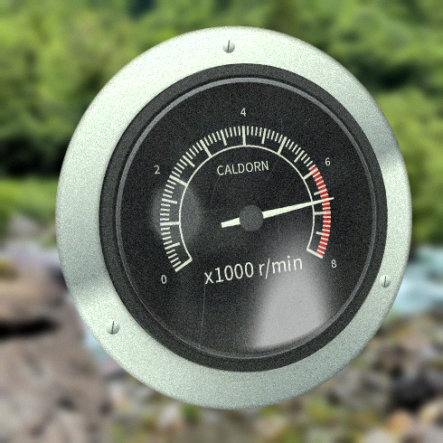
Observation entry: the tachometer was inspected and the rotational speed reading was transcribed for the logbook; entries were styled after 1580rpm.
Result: 6700rpm
